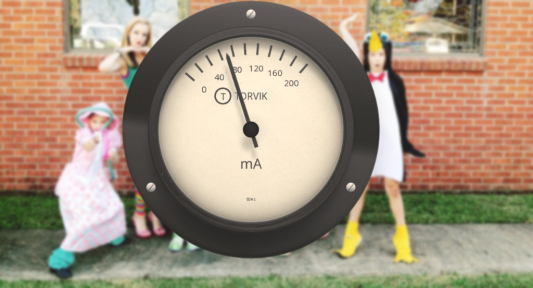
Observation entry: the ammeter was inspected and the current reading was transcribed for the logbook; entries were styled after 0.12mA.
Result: 70mA
